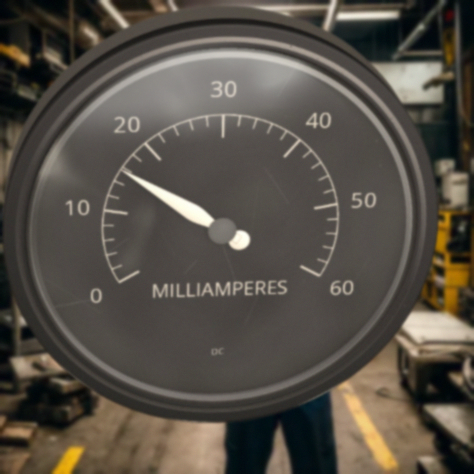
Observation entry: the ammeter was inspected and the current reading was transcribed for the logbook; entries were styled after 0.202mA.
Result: 16mA
